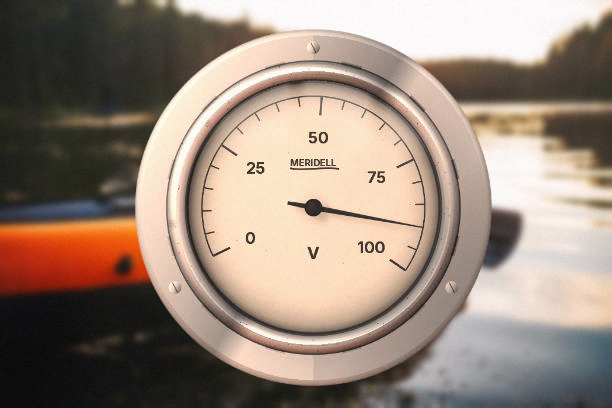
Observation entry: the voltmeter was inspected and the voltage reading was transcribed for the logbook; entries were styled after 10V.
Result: 90V
